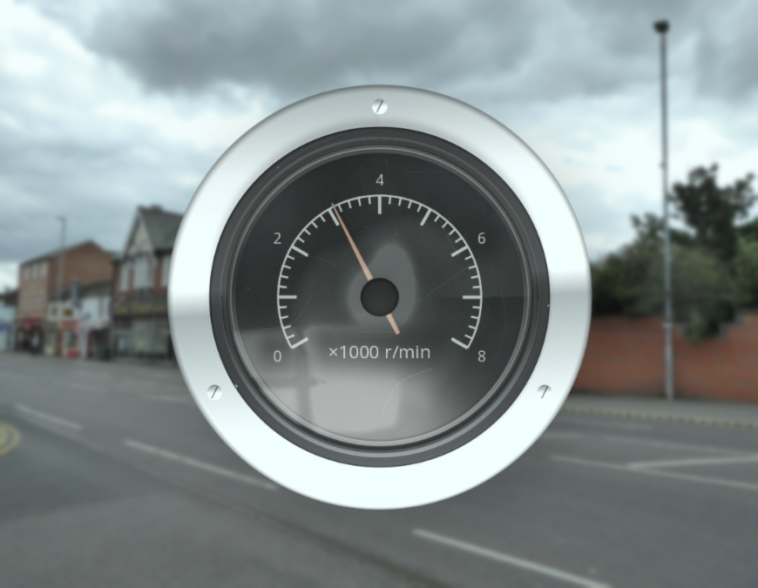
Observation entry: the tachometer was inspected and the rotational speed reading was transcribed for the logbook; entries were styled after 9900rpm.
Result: 3100rpm
